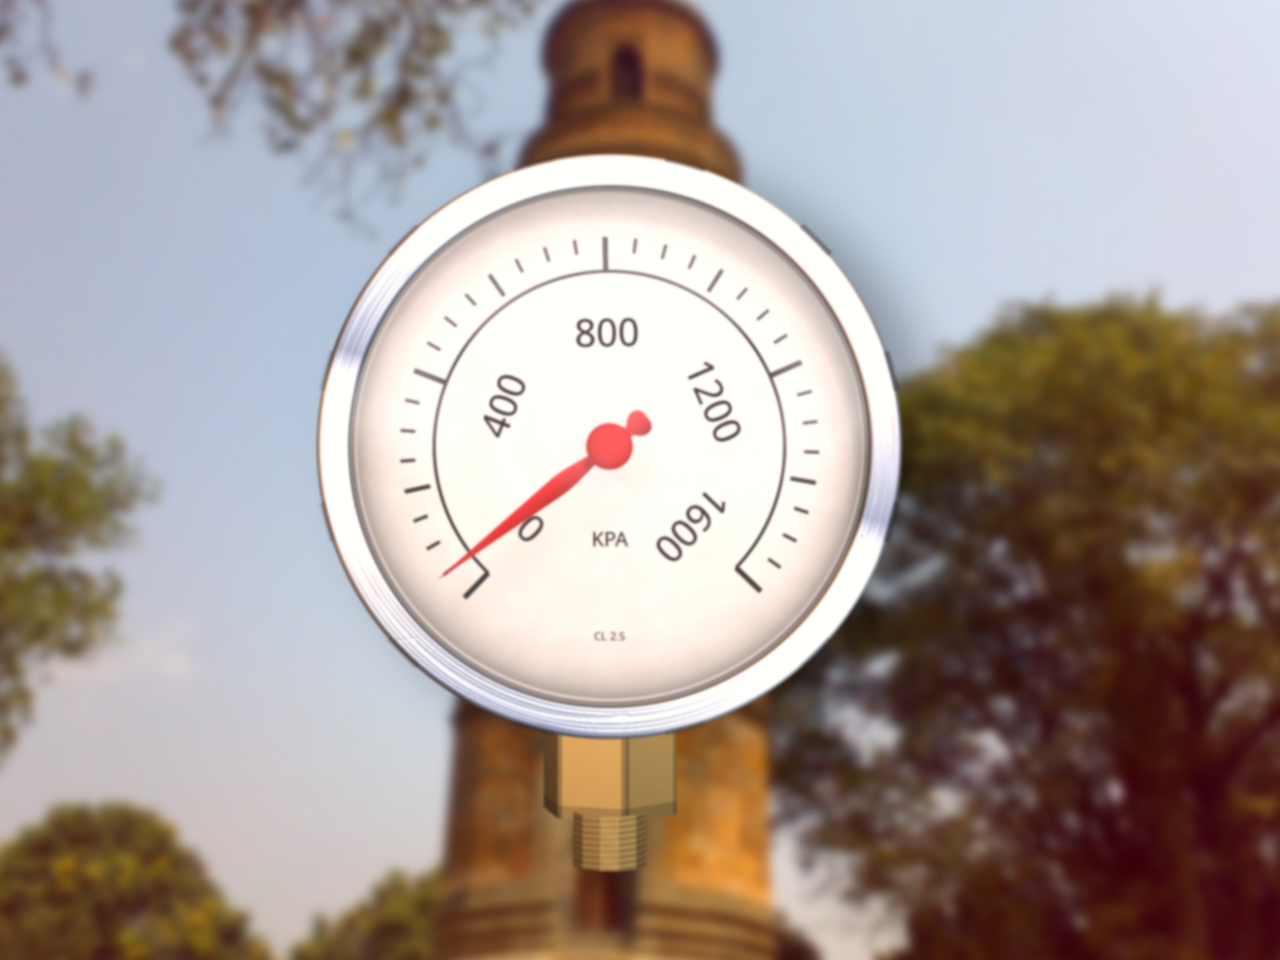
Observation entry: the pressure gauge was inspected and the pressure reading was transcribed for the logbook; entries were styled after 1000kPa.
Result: 50kPa
